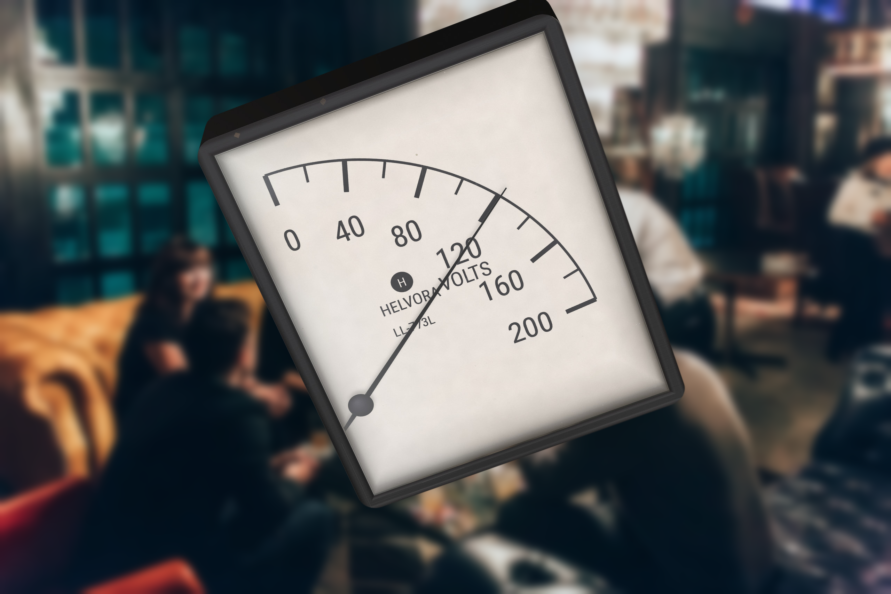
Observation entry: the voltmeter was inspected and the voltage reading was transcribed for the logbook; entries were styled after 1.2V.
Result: 120V
